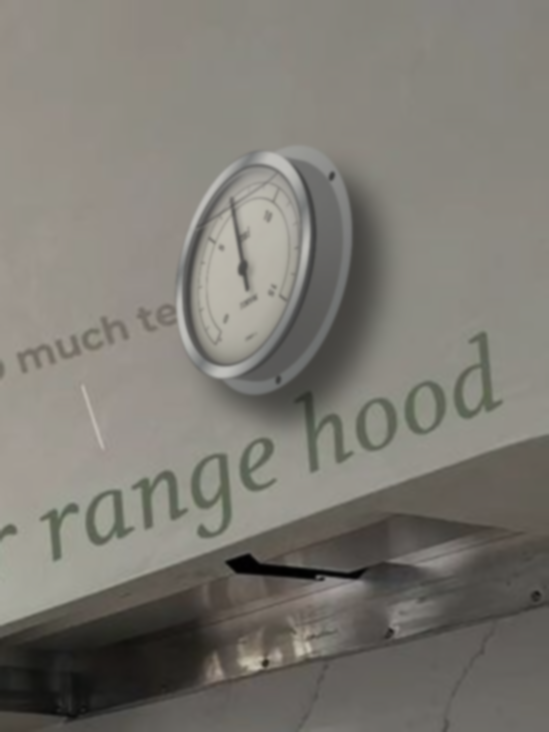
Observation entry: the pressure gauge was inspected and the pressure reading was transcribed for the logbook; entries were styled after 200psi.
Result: 7psi
